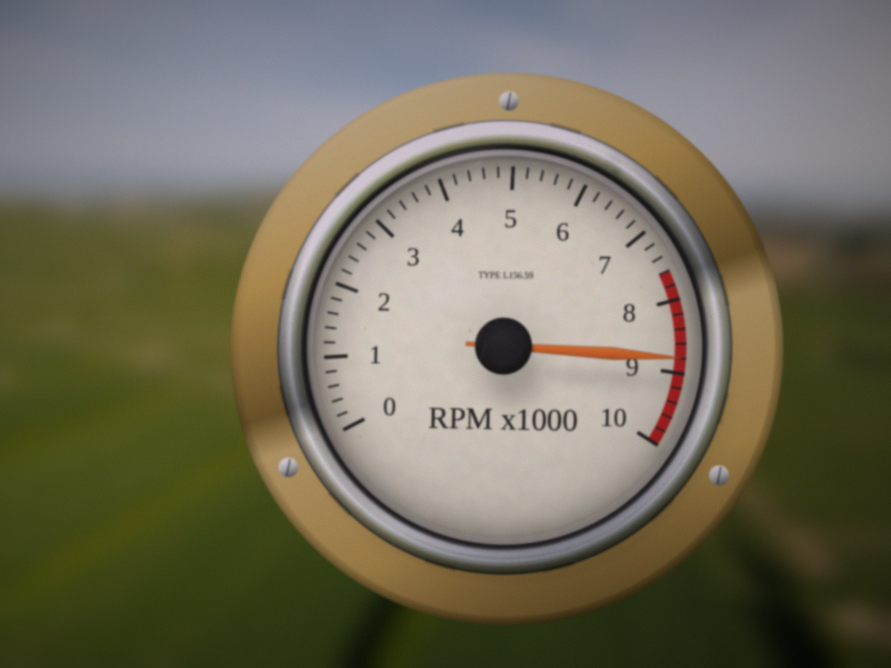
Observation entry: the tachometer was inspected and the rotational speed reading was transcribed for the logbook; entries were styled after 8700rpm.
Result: 8800rpm
